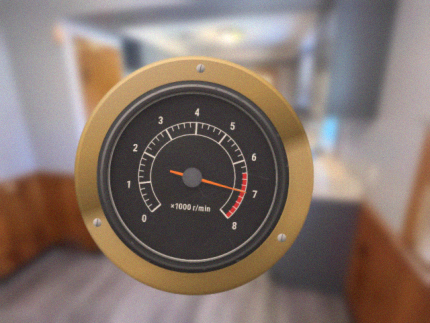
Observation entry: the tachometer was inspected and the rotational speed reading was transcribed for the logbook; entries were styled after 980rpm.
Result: 7000rpm
